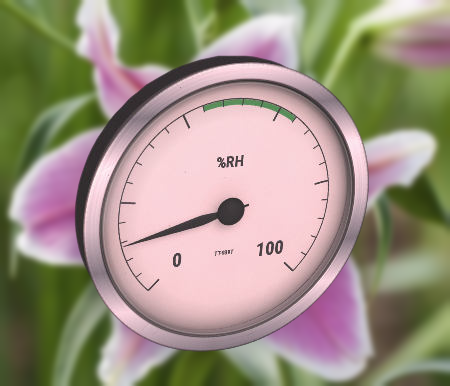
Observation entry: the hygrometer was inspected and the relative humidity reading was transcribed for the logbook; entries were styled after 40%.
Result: 12%
